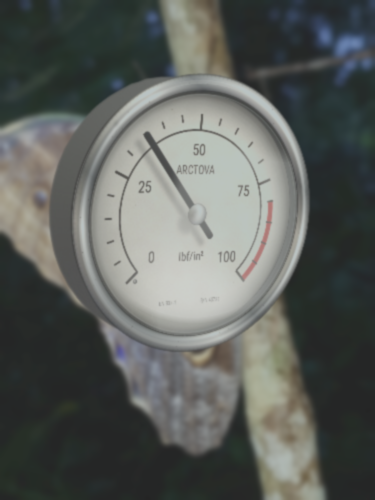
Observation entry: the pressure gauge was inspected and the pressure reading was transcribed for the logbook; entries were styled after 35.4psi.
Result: 35psi
